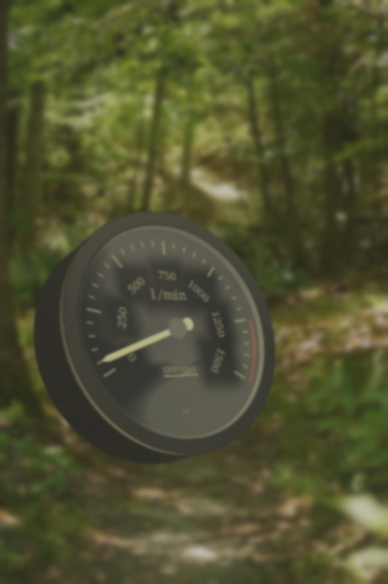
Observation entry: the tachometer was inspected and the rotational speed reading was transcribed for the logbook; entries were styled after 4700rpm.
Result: 50rpm
